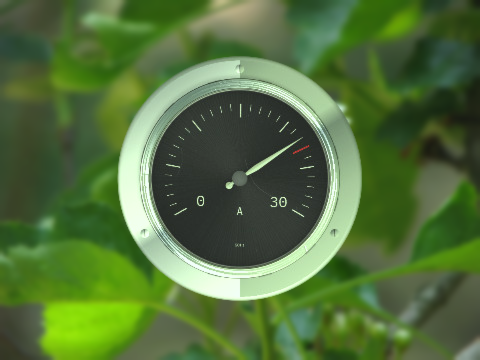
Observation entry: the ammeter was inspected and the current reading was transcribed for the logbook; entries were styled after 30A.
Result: 22A
